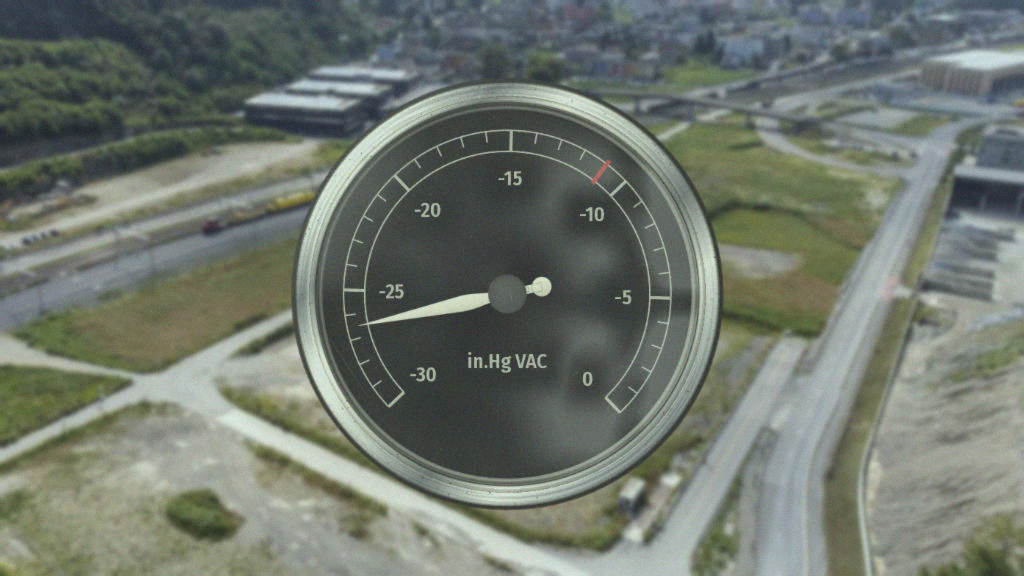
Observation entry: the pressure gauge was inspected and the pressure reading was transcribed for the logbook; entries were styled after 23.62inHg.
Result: -26.5inHg
